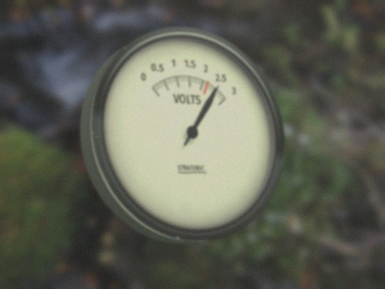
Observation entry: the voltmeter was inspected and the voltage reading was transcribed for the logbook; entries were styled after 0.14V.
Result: 2.5V
